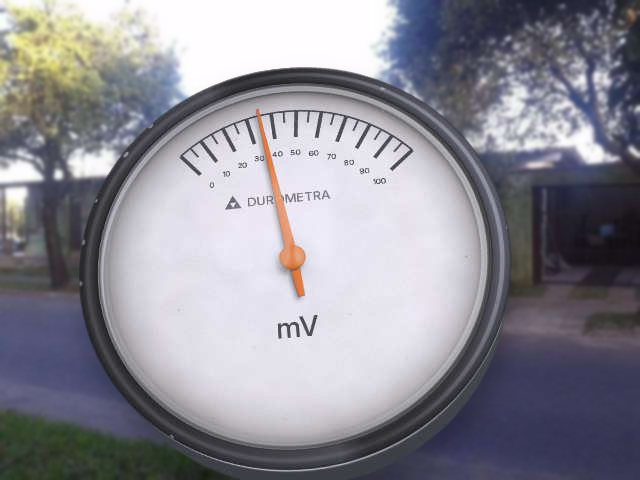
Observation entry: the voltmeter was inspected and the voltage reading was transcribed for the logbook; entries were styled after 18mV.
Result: 35mV
